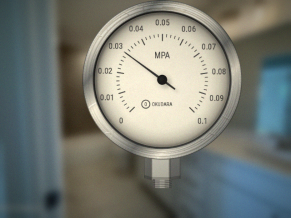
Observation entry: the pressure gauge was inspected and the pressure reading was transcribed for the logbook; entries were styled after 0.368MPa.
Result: 0.03MPa
